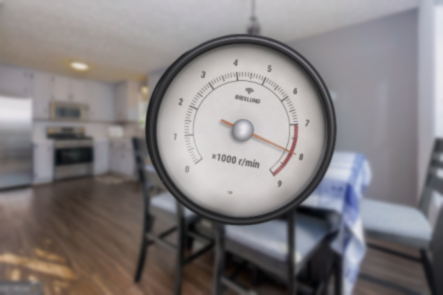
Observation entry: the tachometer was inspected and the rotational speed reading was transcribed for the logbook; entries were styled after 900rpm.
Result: 8000rpm
